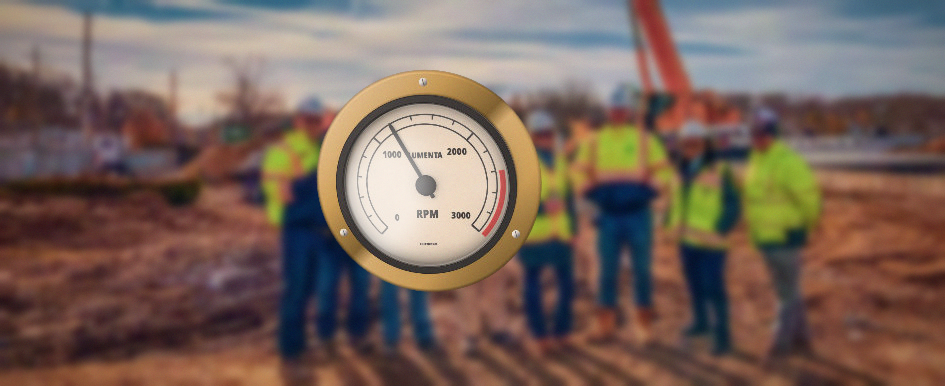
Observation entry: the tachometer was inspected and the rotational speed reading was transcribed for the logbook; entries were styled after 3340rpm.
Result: 1200rpm
